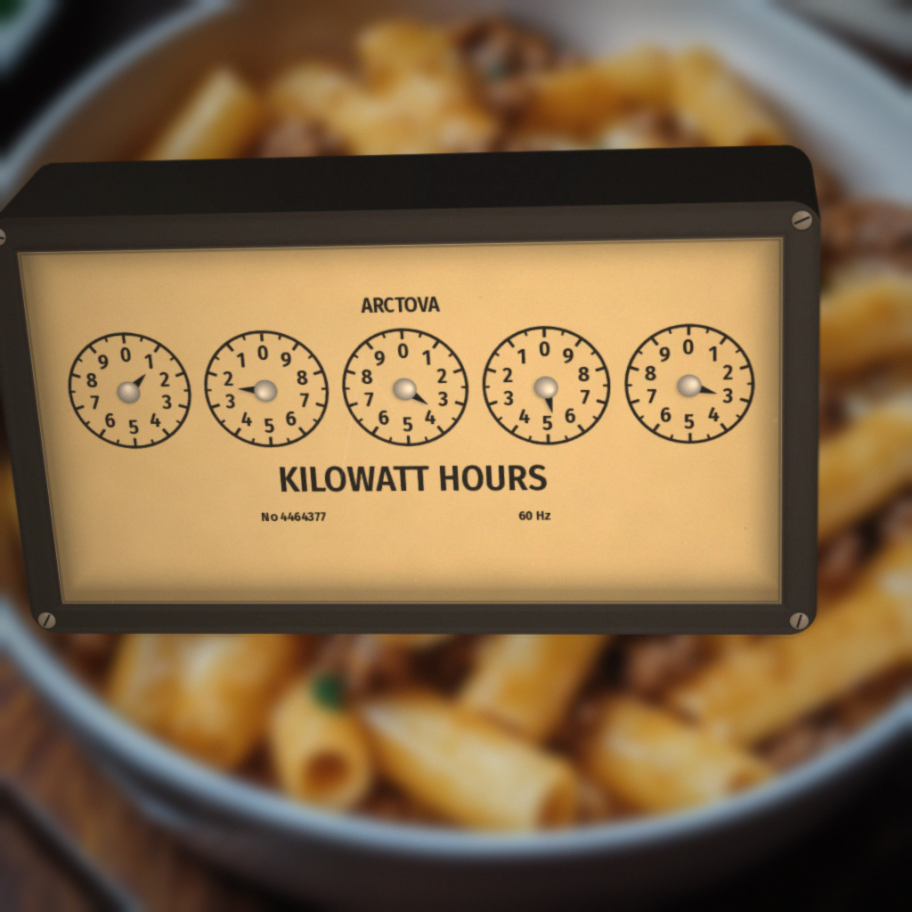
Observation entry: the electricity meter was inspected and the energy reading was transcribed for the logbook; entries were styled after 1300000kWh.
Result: 12353kWh
